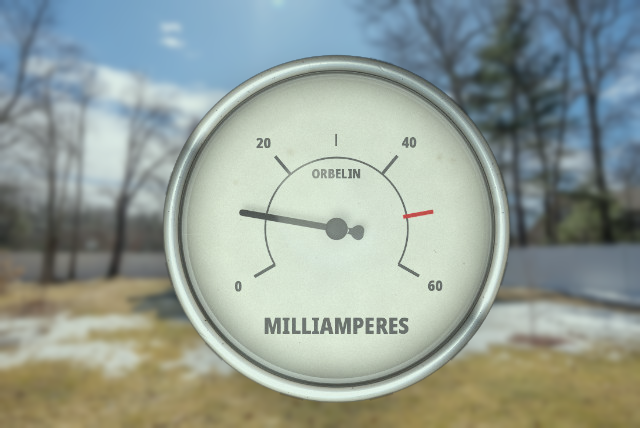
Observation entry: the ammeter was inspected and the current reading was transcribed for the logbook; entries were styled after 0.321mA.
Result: 10mA
